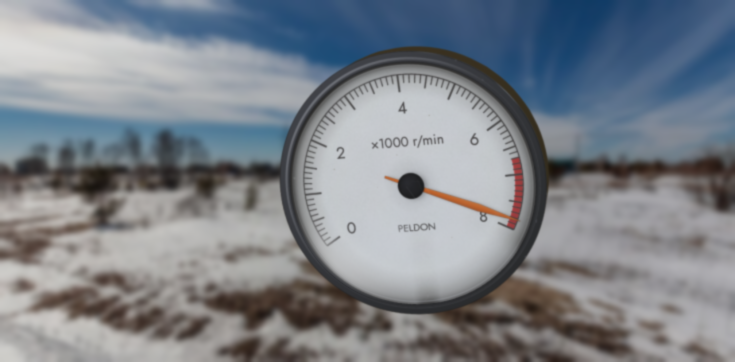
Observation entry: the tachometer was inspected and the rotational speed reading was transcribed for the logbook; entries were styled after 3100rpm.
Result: 7800rpm
